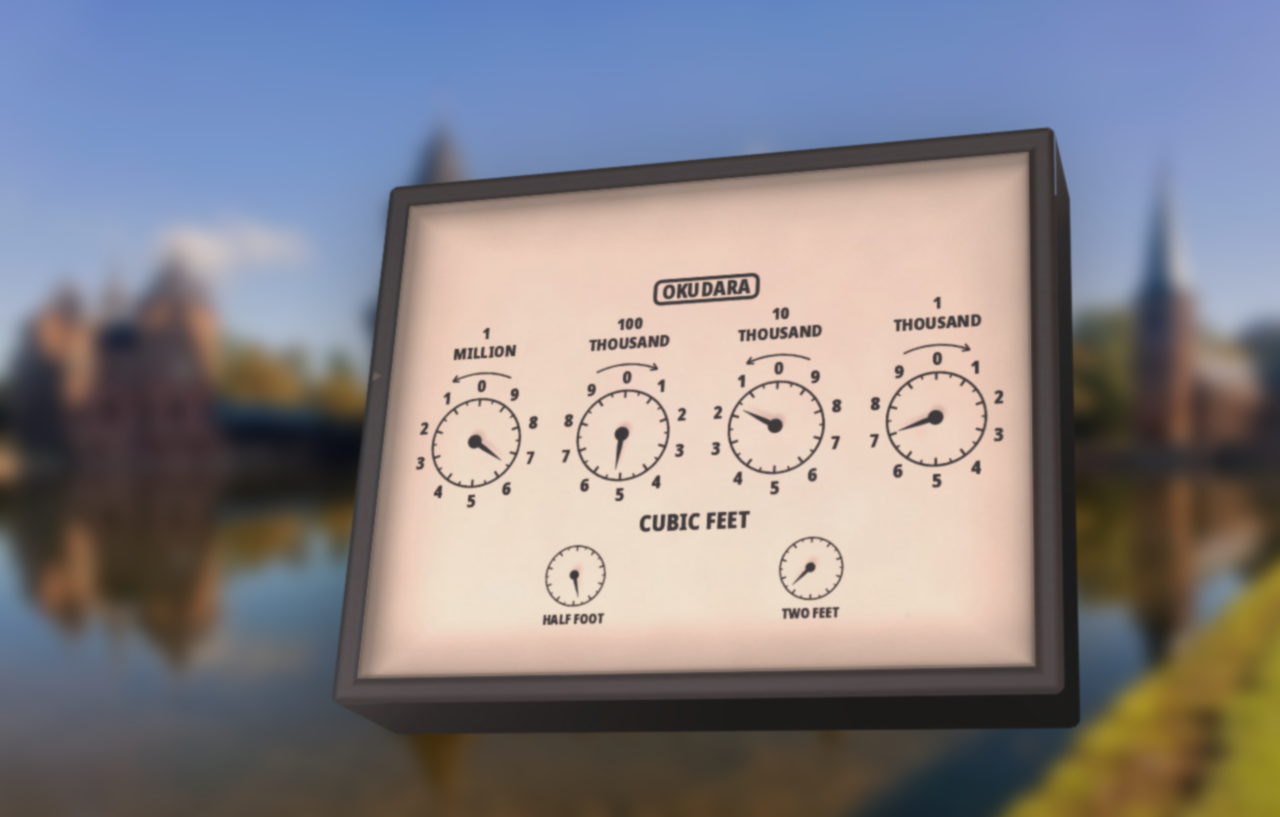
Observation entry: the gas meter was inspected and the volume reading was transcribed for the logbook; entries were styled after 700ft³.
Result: 651700ft³
